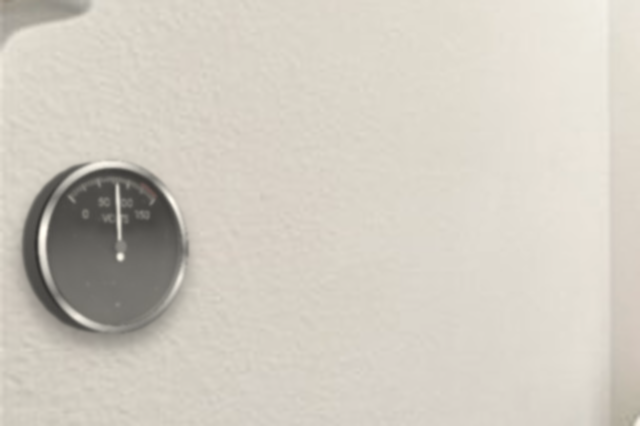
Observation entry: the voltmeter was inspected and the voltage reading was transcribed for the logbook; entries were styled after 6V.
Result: 75V
